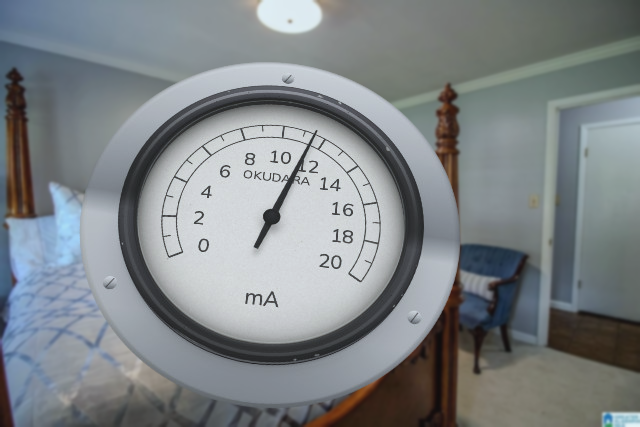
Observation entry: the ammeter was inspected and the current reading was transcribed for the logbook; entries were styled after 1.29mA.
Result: 11.5mA
